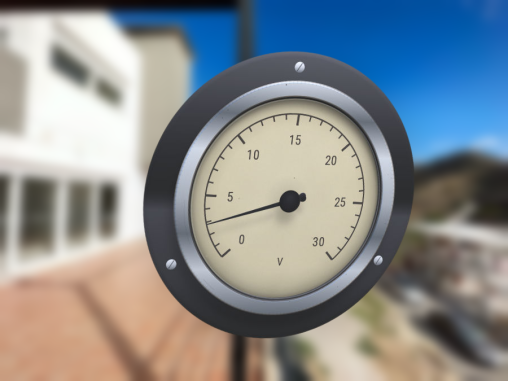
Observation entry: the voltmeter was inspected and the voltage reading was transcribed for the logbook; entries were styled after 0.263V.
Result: 3V
